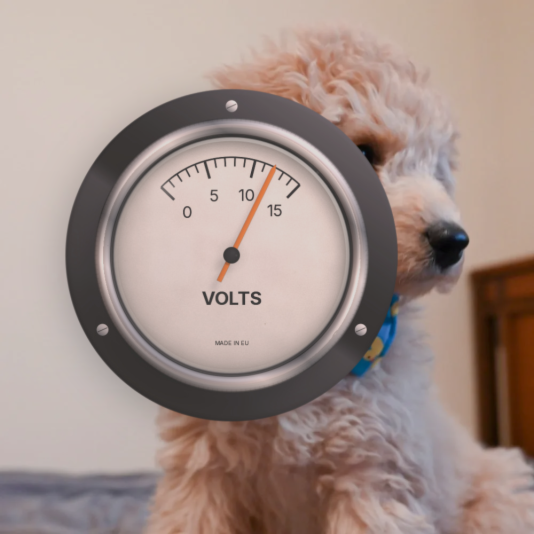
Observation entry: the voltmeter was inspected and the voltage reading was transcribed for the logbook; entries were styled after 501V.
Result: 12V
